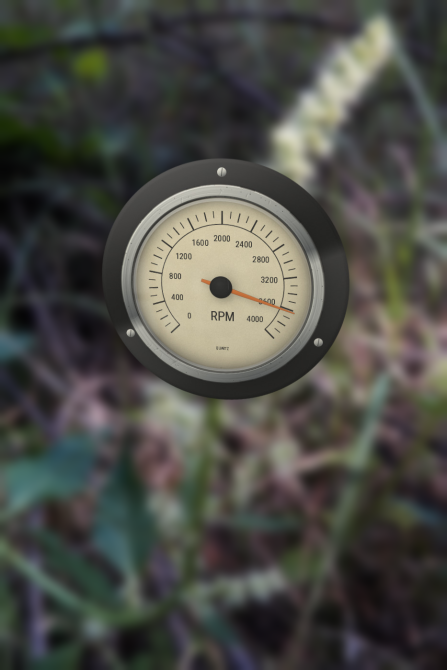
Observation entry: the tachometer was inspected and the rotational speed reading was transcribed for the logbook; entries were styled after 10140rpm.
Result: 3600rpm
